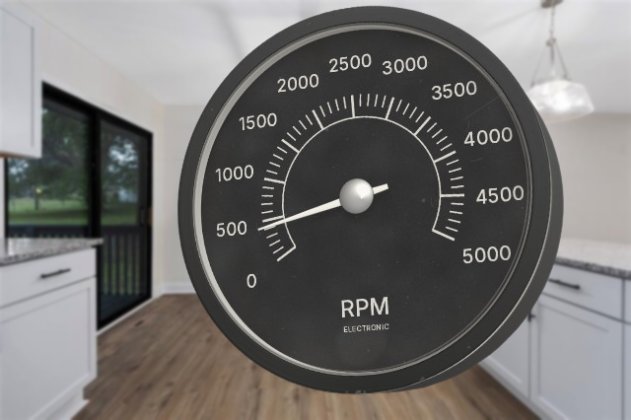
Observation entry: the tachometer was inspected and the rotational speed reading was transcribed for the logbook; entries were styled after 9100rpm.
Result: 400rpm
